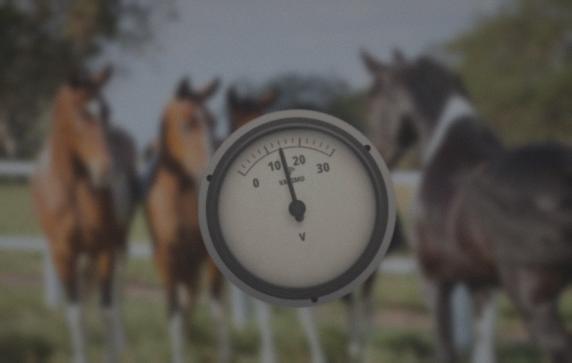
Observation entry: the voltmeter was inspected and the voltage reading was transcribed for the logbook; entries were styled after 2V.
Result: 14V
